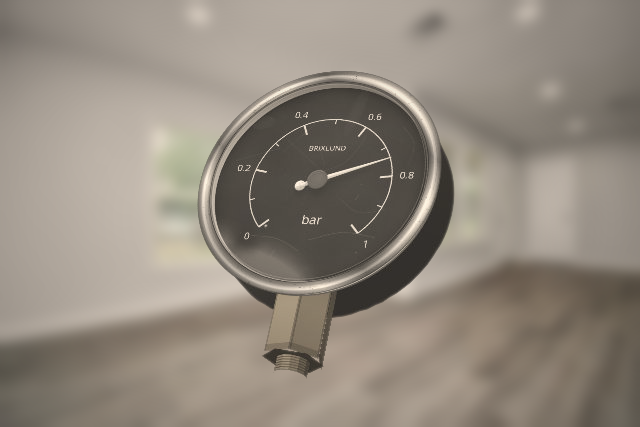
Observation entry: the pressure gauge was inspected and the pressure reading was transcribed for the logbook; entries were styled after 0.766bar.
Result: 0.75bar
